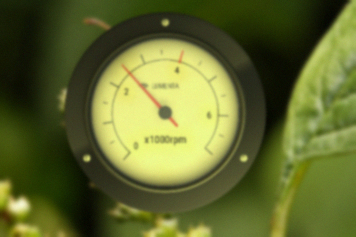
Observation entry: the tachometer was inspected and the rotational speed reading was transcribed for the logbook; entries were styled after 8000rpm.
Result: 2500rpm
